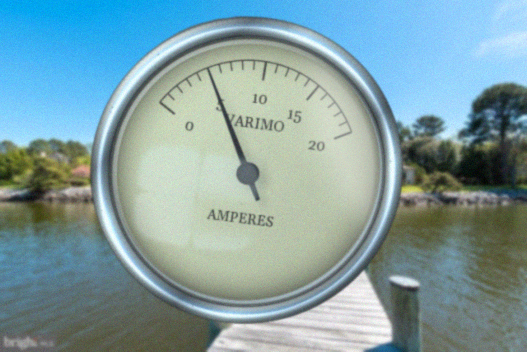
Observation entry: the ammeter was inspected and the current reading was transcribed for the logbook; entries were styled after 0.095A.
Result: 5A
